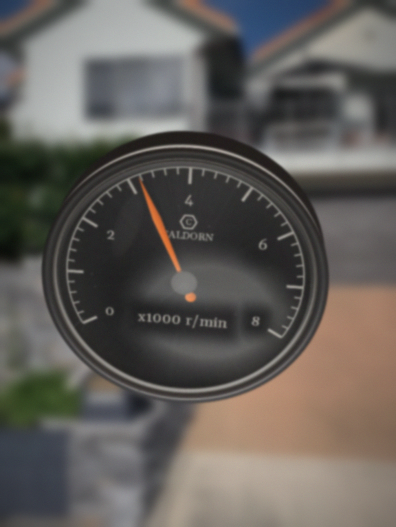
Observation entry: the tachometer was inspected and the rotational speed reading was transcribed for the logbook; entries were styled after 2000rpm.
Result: 3200rpm
